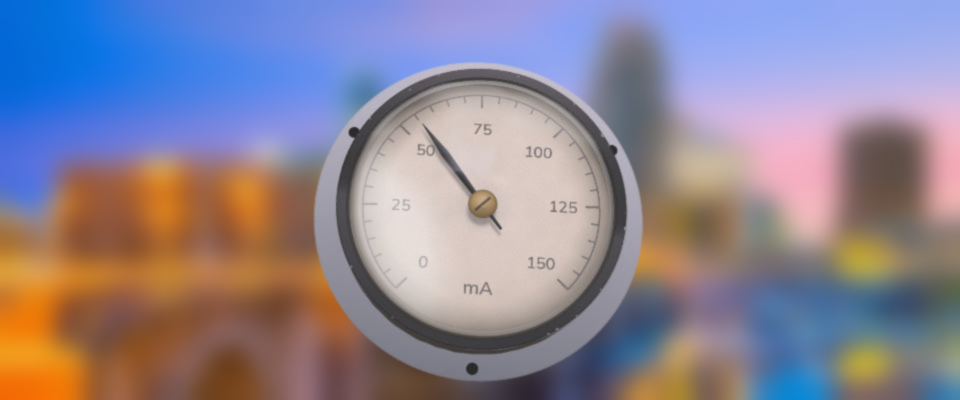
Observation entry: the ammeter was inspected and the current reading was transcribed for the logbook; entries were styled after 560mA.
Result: 55mA
